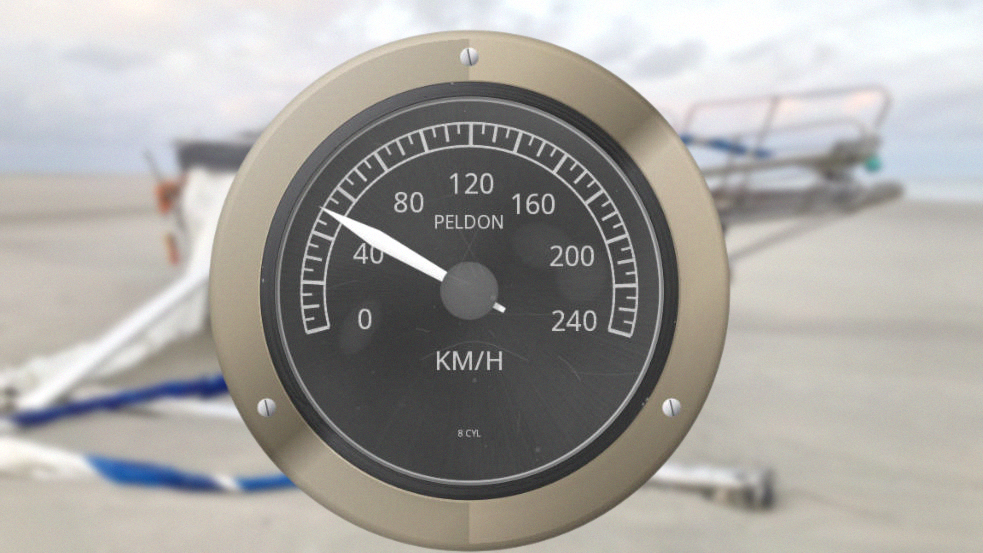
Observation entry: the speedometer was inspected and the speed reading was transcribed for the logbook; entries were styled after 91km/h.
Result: 50km/h
